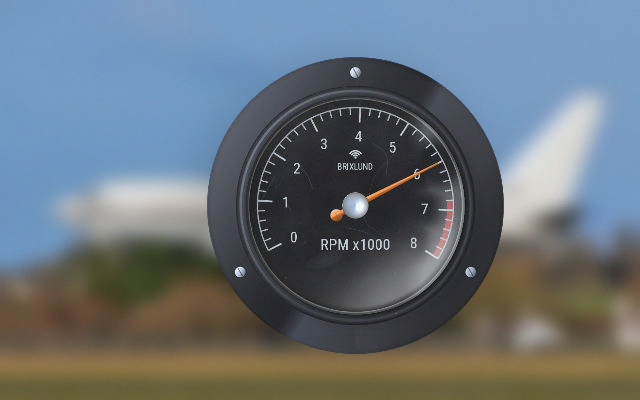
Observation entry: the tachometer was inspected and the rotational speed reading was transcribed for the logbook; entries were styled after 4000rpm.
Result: 6000rpm
